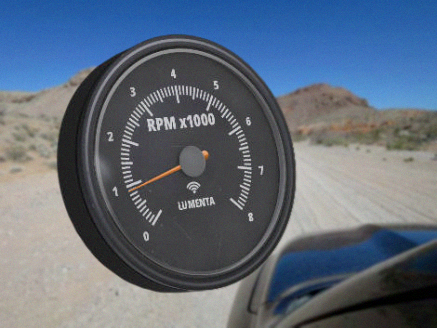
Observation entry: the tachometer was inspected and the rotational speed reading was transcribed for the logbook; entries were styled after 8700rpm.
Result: 900rpm
